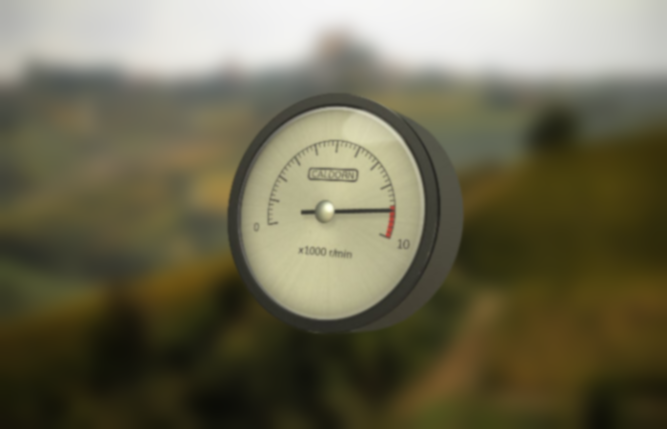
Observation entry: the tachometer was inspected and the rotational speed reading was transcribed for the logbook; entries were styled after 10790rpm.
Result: 9000rpm
